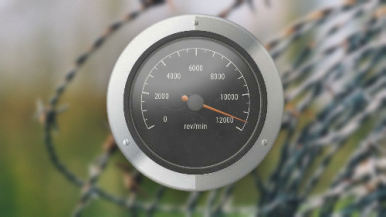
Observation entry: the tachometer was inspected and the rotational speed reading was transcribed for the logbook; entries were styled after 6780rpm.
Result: 11500rpm
